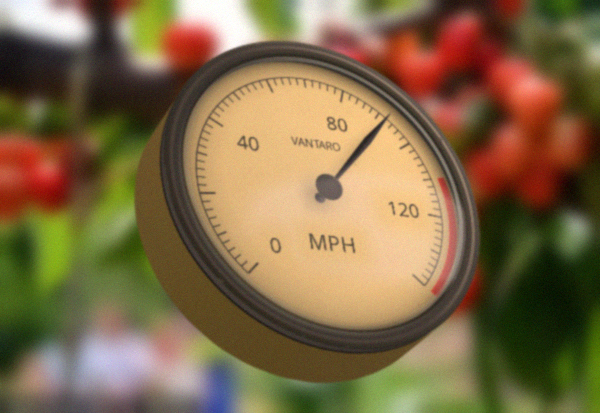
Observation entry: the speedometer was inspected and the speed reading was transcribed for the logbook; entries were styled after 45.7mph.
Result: 92mph
